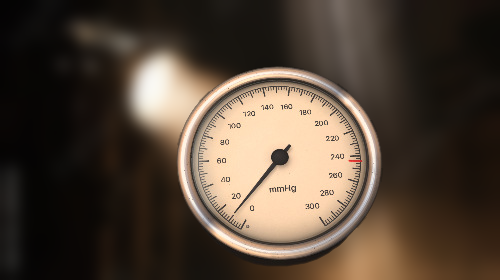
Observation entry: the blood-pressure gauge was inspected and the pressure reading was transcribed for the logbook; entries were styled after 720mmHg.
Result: 10mmHg
